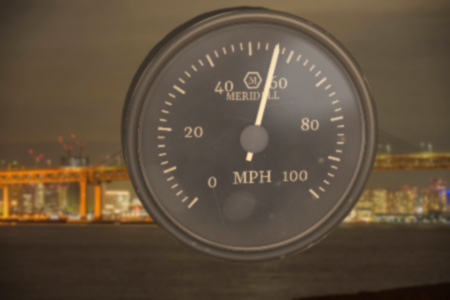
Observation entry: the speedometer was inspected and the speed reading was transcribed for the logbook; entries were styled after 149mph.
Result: 56mph
